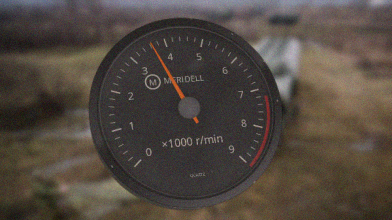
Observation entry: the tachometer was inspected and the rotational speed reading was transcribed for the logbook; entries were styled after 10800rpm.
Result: 3600rpm
